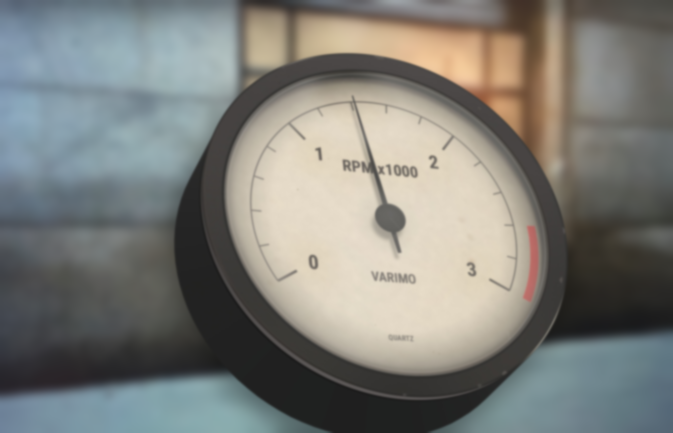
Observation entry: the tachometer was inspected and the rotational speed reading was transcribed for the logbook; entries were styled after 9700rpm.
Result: 1400rpm
